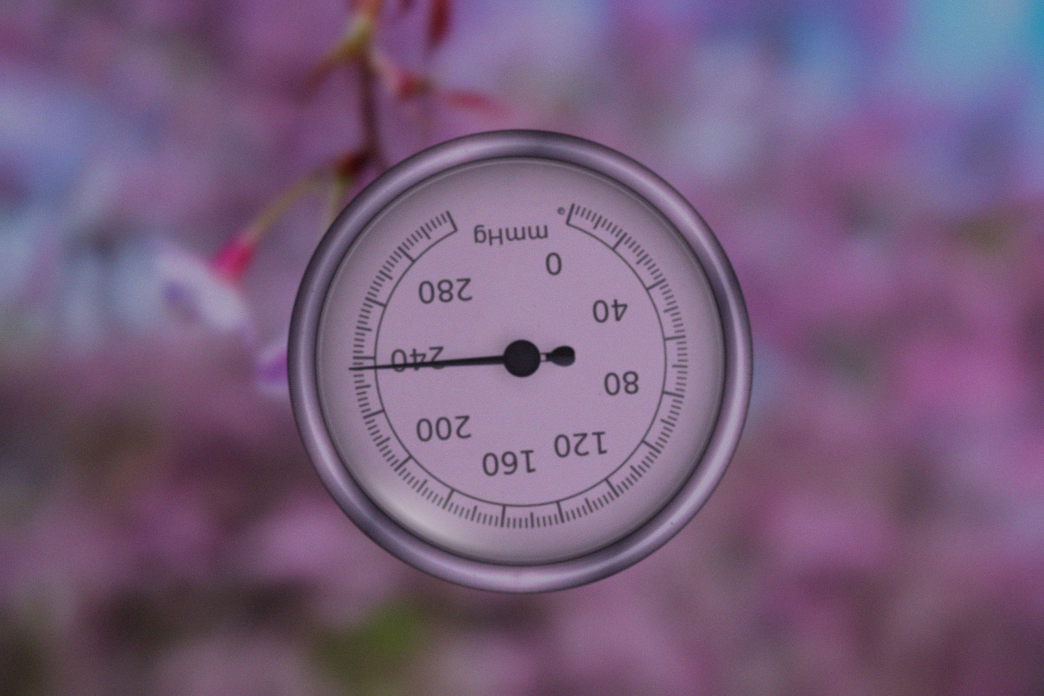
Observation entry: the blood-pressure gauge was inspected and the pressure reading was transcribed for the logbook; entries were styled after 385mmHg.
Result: 236mmHg
